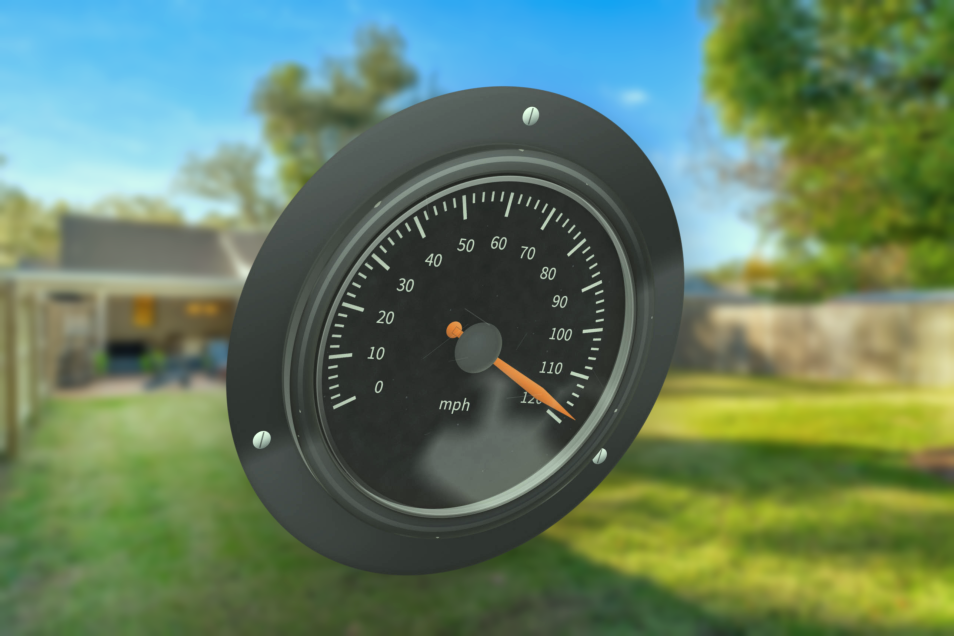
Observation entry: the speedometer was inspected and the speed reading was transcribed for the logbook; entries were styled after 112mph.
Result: 118mph
